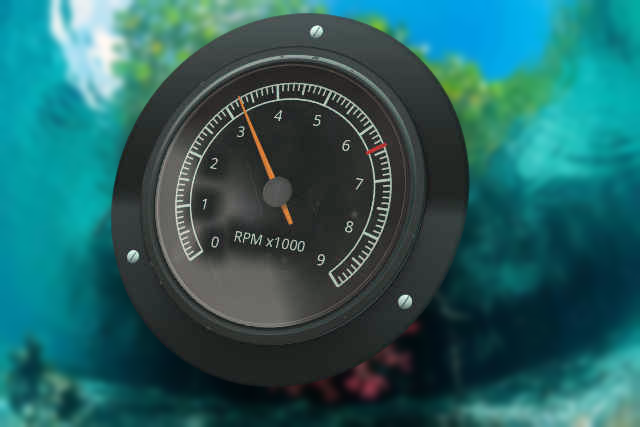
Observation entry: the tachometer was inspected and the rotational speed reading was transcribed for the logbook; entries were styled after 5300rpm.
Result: 3300rpm
